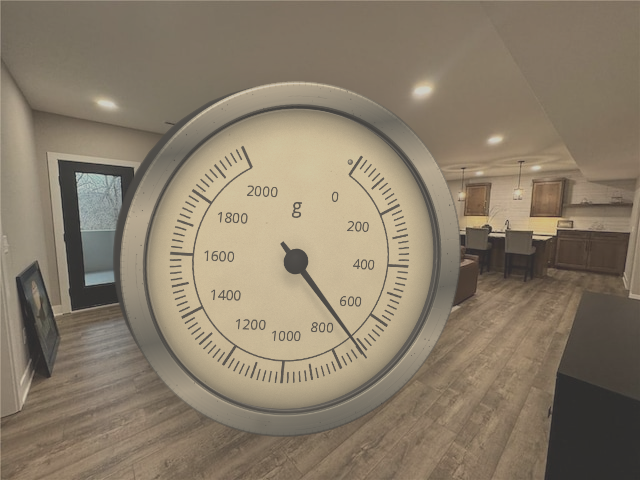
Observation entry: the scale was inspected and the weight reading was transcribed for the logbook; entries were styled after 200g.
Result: 720g
